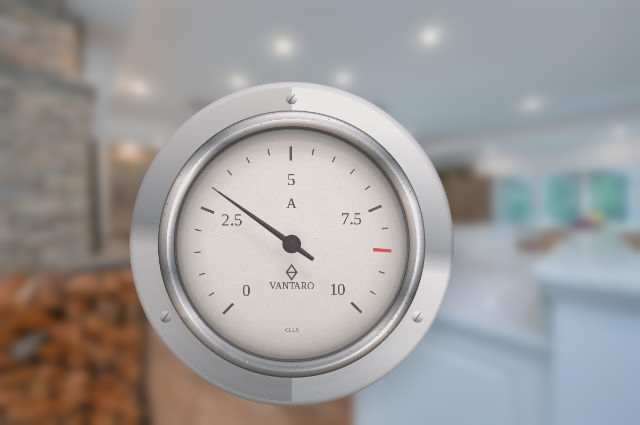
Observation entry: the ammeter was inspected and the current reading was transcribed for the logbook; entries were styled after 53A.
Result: 3A
